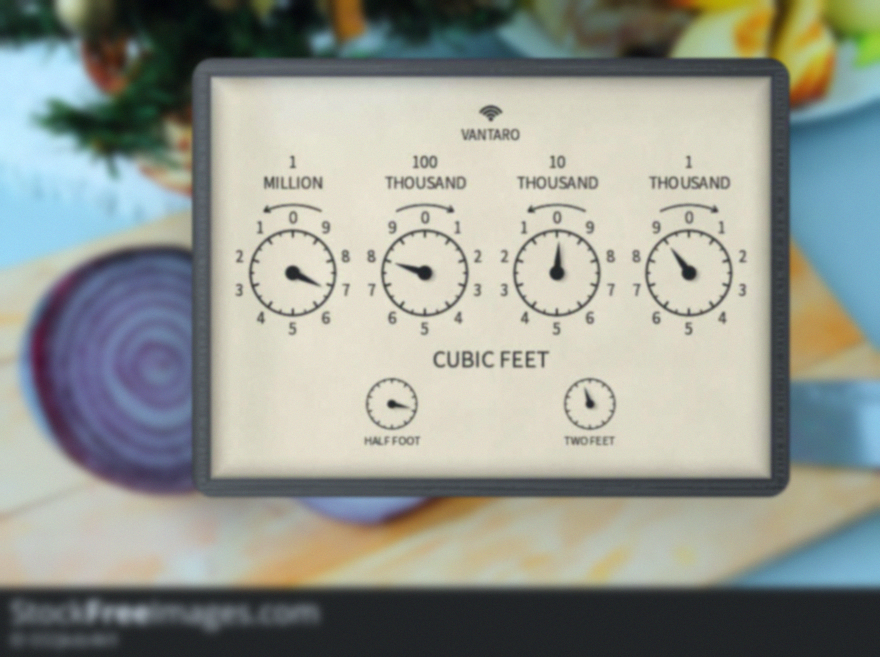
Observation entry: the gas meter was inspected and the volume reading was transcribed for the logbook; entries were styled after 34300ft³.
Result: 679900ft³
